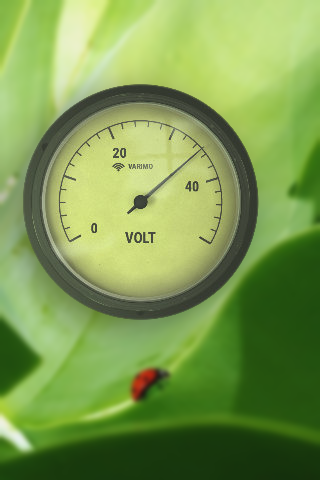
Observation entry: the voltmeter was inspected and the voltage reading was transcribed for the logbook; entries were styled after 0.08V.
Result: 35V
